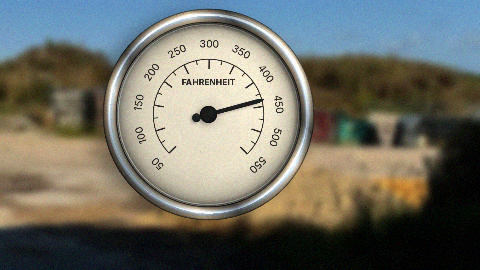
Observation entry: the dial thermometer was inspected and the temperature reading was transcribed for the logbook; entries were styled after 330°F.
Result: 437.5°F
